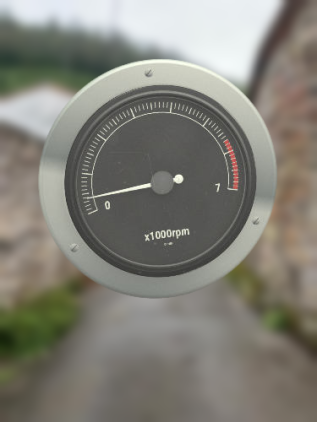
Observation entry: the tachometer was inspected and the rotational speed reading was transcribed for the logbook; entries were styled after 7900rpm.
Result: 400rpm
